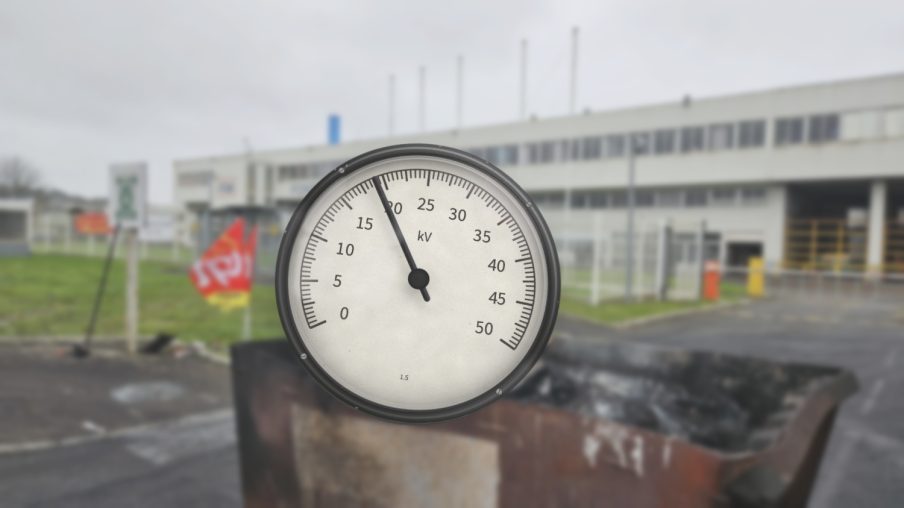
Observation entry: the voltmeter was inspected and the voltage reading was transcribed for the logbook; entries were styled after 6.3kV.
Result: 19kV
